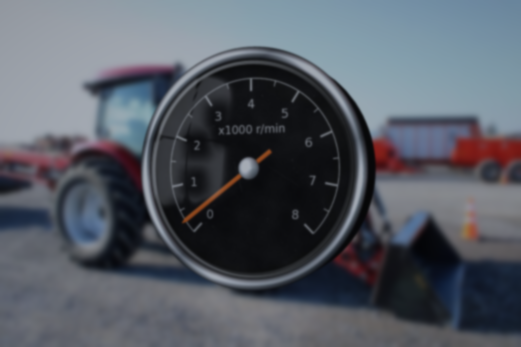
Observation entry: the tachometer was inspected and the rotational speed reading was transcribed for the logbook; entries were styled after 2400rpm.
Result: 250rpm
